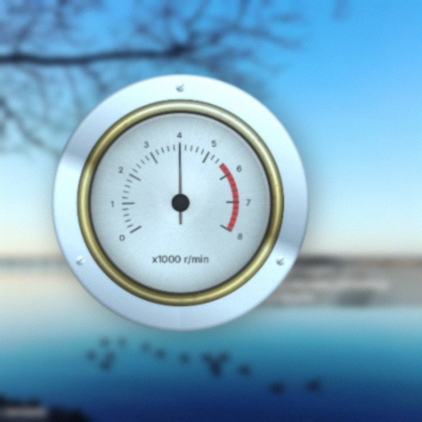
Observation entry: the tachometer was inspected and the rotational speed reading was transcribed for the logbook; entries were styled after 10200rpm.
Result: 4000rpm
